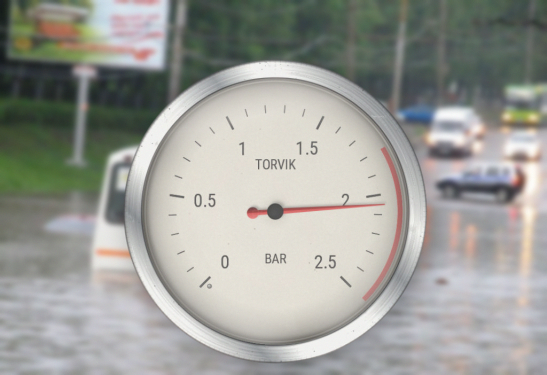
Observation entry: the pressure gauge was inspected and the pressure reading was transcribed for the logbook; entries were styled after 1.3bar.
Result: 2.05bar
